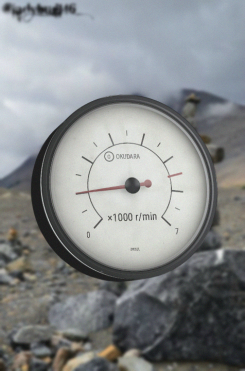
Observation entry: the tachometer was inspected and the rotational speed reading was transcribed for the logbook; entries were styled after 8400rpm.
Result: 1000rpm
